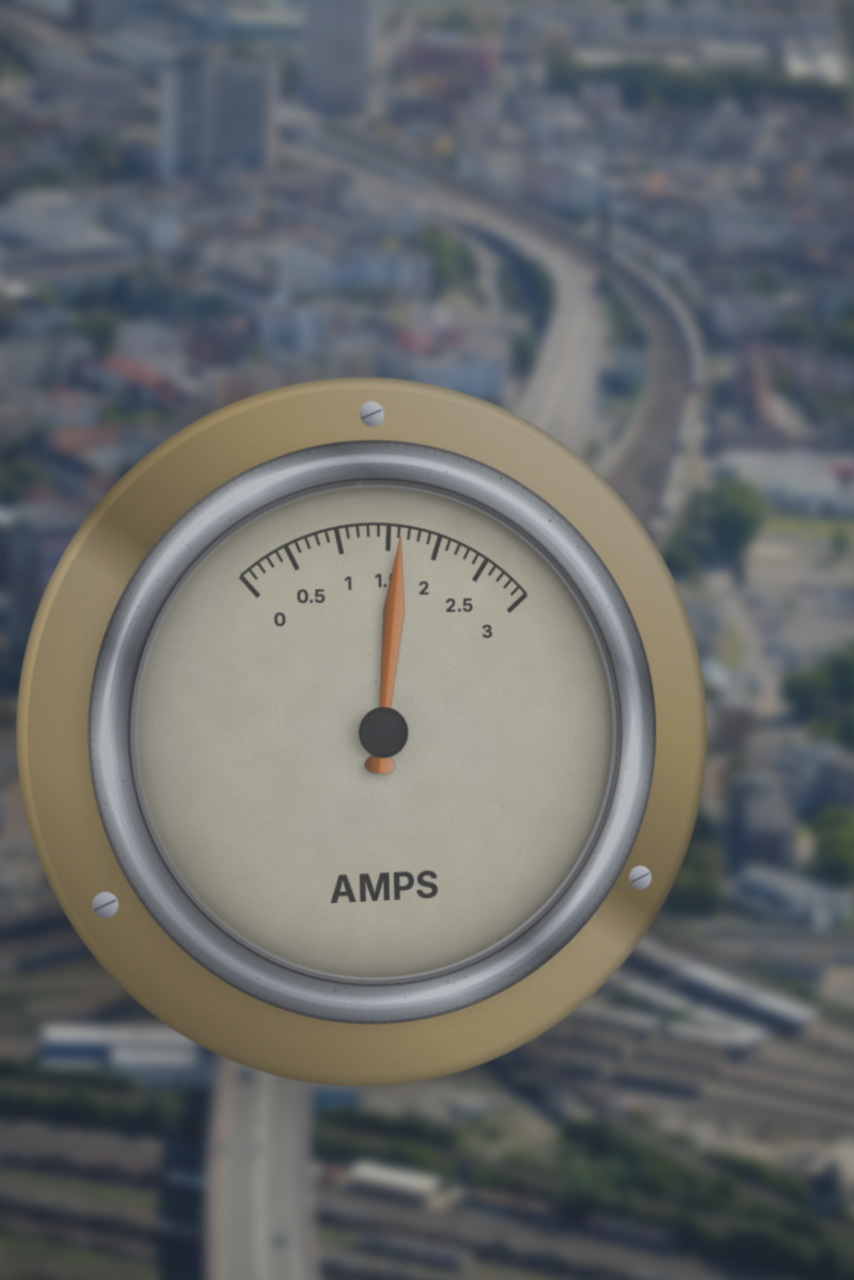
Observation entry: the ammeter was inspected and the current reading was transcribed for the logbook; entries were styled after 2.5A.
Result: 1.6A
